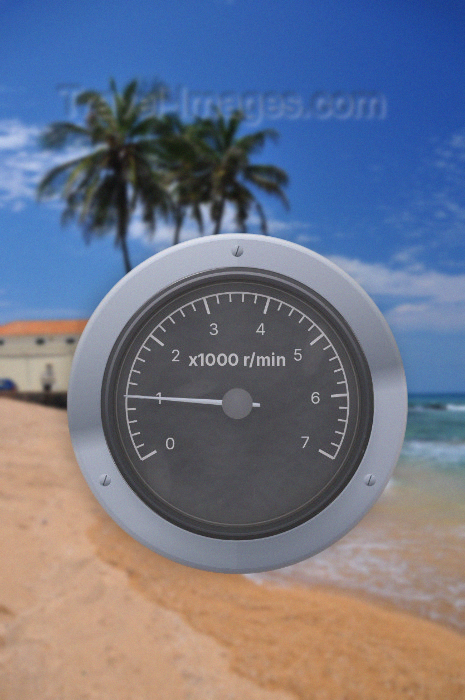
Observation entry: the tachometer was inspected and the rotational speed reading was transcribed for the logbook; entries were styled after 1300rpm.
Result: 1000rpm
